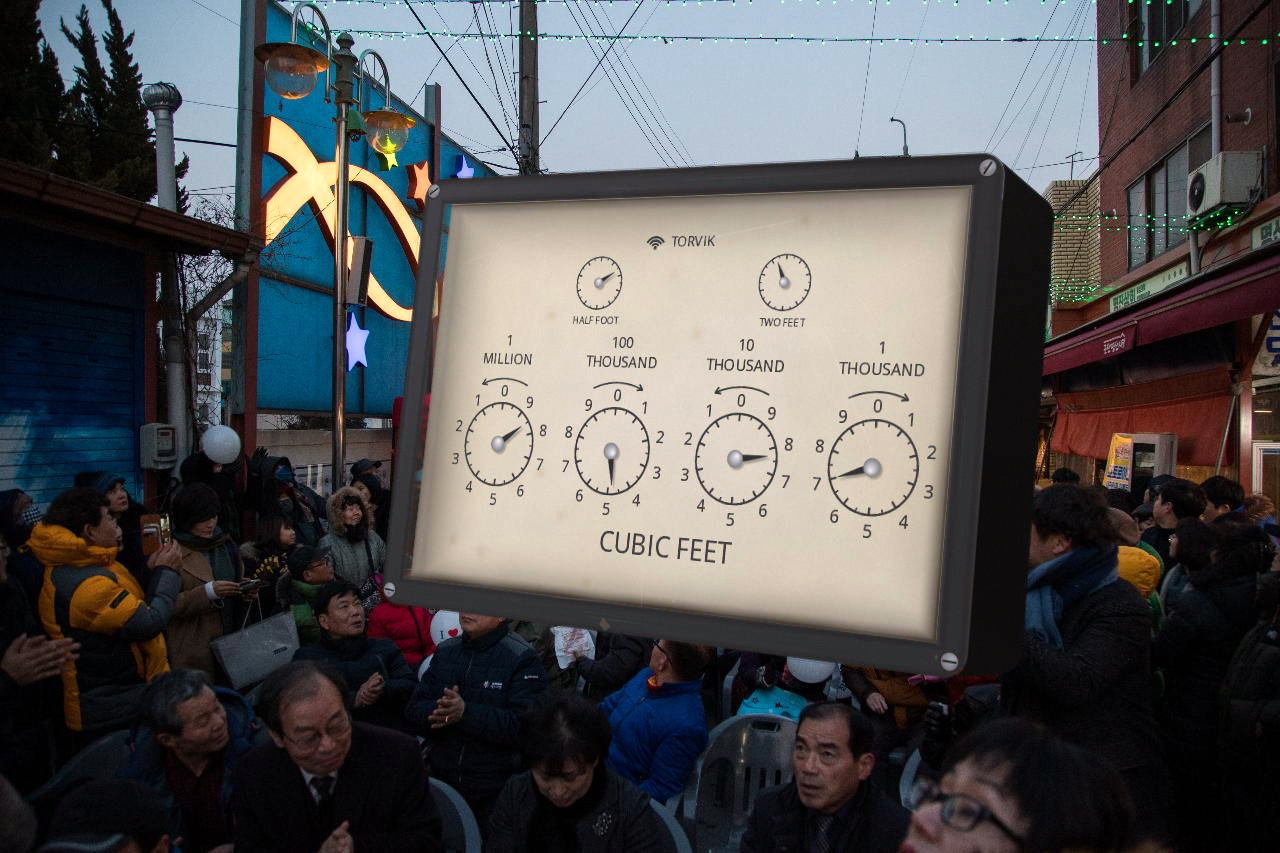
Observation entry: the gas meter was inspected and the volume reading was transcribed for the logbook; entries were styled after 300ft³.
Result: 847700ft³
